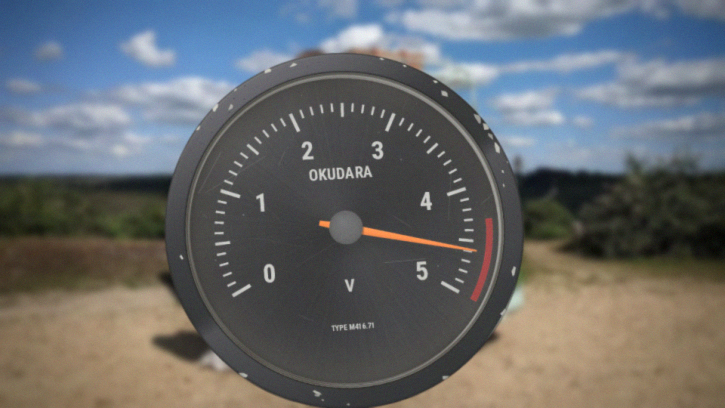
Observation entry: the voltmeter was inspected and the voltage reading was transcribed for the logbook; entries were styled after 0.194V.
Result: 4.6V
